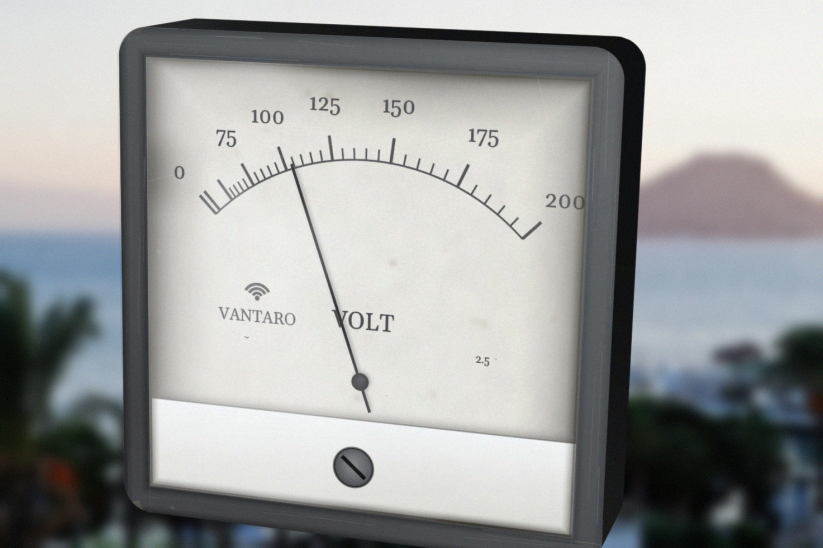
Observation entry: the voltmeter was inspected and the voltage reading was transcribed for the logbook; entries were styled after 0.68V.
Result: 105V
